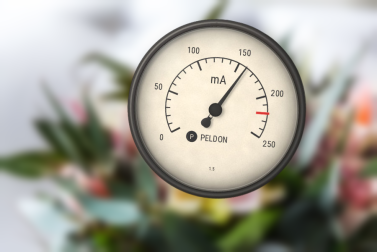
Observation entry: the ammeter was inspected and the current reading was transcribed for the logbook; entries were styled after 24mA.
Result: 160mA
